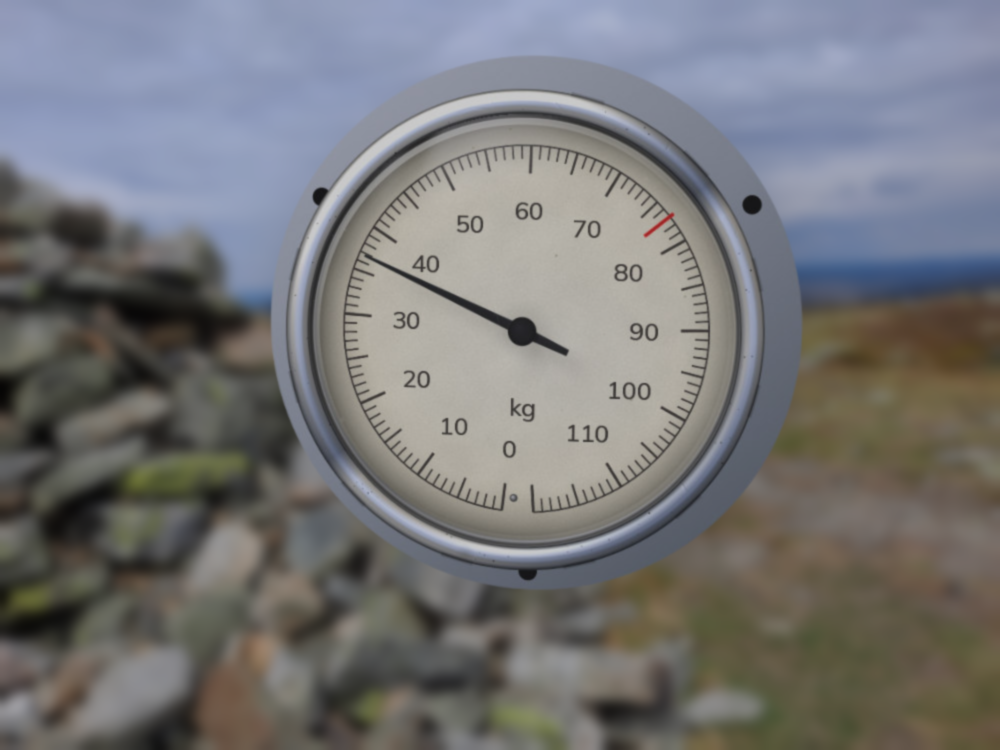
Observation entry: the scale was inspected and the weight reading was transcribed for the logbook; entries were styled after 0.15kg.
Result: 37kg
